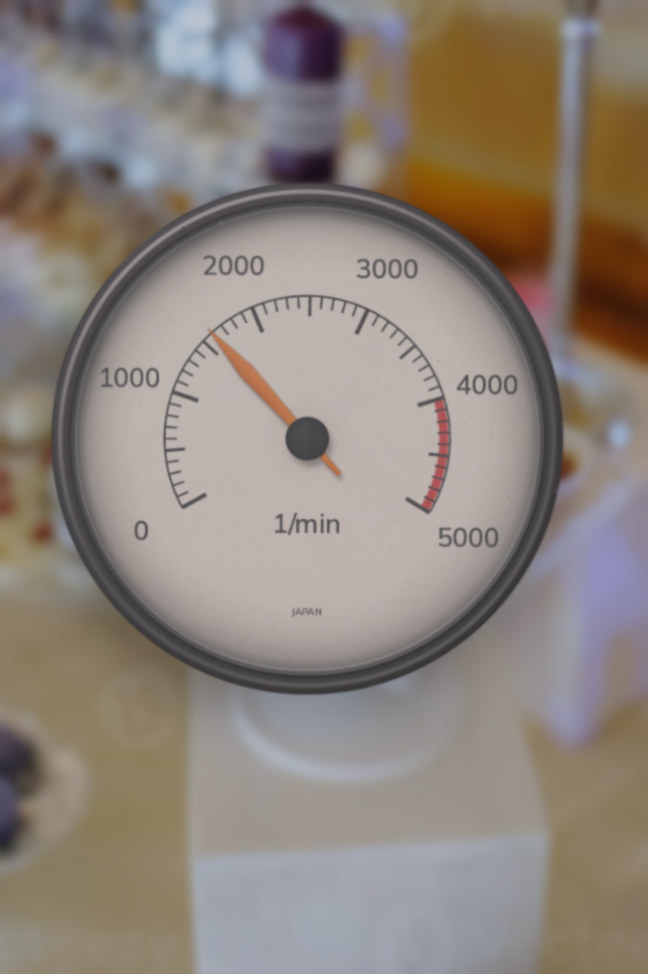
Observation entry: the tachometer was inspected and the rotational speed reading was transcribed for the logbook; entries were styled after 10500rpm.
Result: 1600rpm
